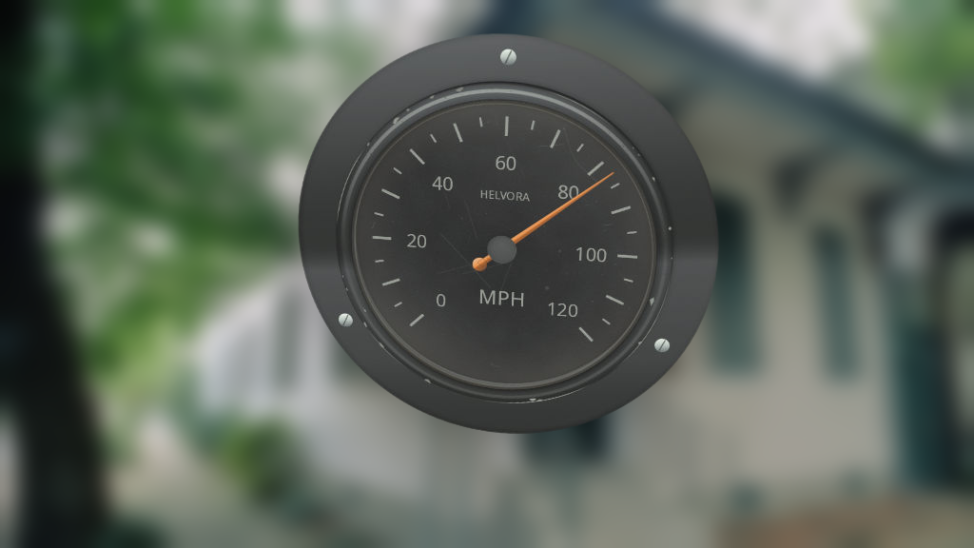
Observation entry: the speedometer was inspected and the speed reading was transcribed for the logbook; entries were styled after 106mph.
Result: 82.5mph
